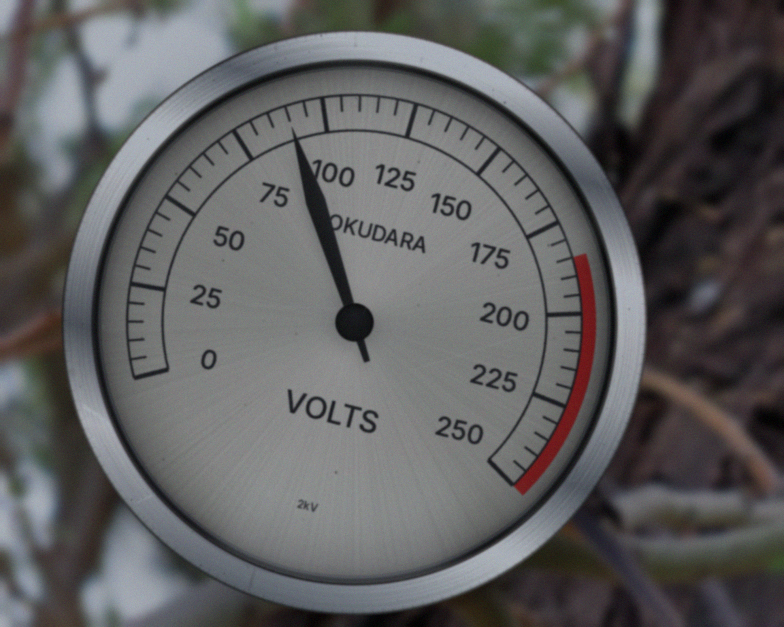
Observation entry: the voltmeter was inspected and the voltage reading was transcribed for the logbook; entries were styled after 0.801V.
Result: 90V
